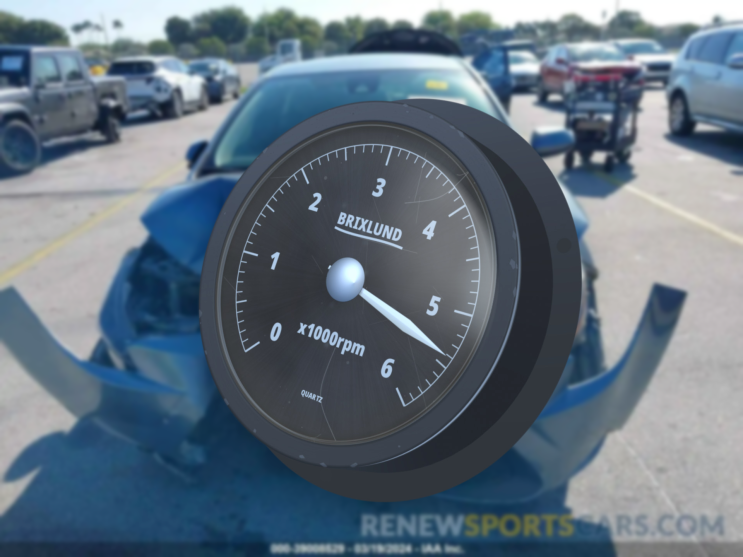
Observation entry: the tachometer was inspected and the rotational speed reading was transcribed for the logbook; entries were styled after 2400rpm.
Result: 5400rpm
